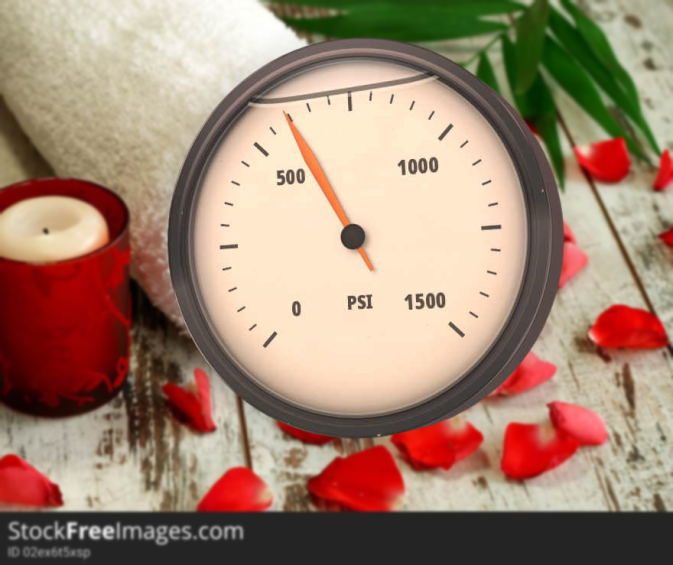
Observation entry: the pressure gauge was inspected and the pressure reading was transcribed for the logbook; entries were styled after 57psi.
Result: 600psi
